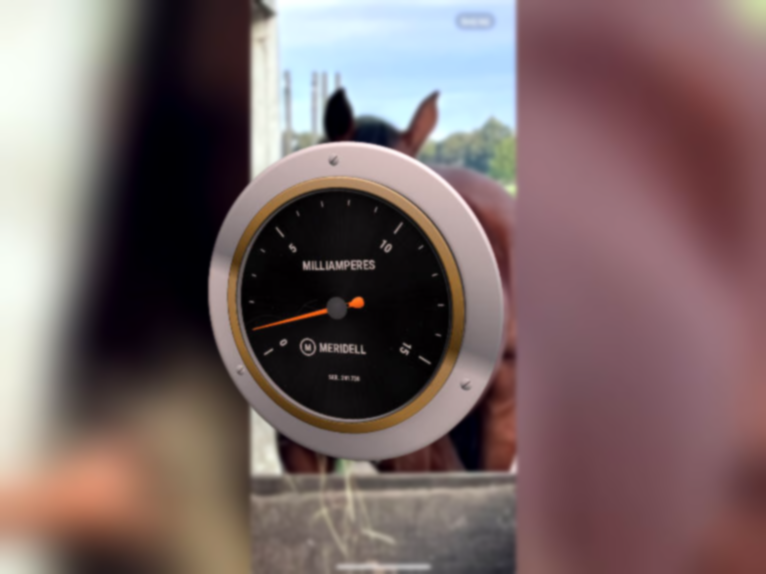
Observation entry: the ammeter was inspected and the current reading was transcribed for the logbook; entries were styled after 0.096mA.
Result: 1mA
